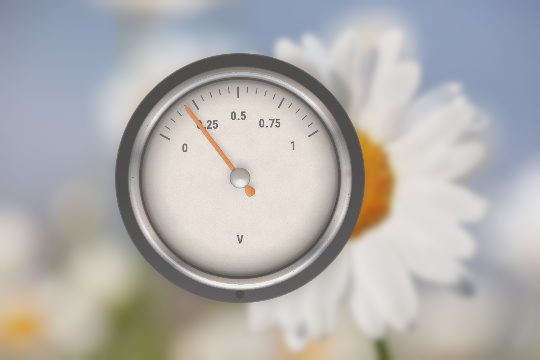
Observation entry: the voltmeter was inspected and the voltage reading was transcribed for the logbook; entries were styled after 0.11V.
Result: 0.2V
